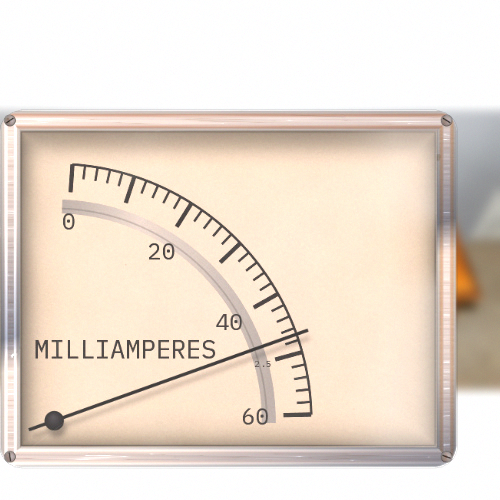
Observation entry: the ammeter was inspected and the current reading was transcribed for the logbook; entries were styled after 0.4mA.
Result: 47mA
